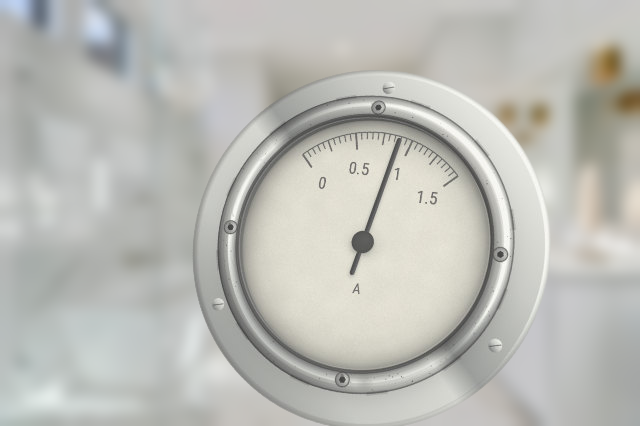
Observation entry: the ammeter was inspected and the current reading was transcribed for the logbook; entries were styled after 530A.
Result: 0.9A
